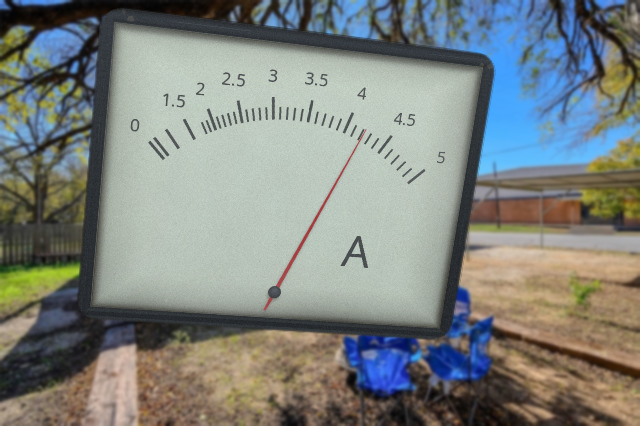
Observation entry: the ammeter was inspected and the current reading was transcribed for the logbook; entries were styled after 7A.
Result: 4.2A
